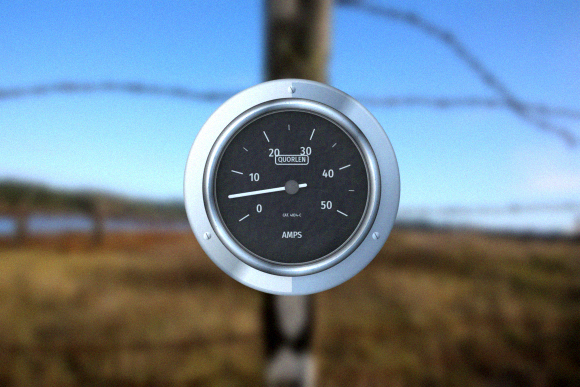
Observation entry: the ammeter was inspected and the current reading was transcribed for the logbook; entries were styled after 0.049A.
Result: 5A
